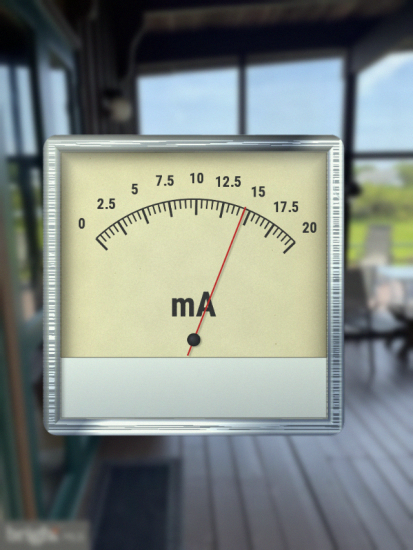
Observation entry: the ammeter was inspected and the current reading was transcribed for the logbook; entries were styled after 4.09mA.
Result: 14.5mA
